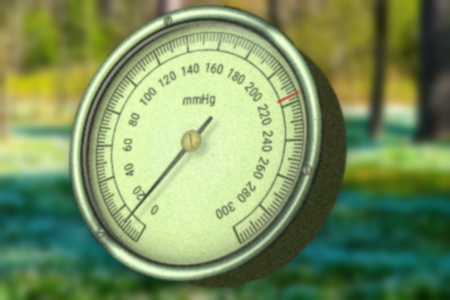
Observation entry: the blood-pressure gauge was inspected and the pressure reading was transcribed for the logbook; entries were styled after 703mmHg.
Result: 10mmHg
